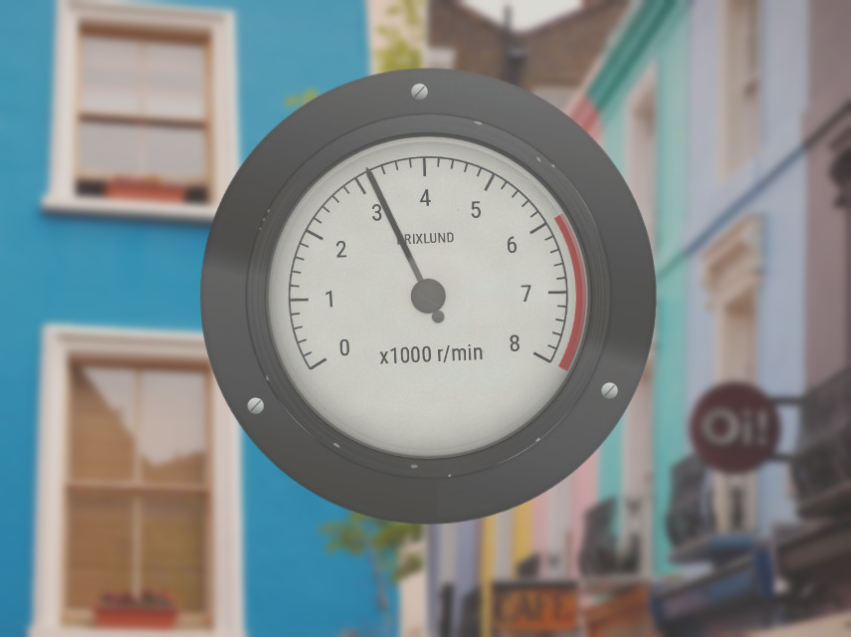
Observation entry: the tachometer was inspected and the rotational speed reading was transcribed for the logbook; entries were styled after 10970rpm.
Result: 3200rpm
